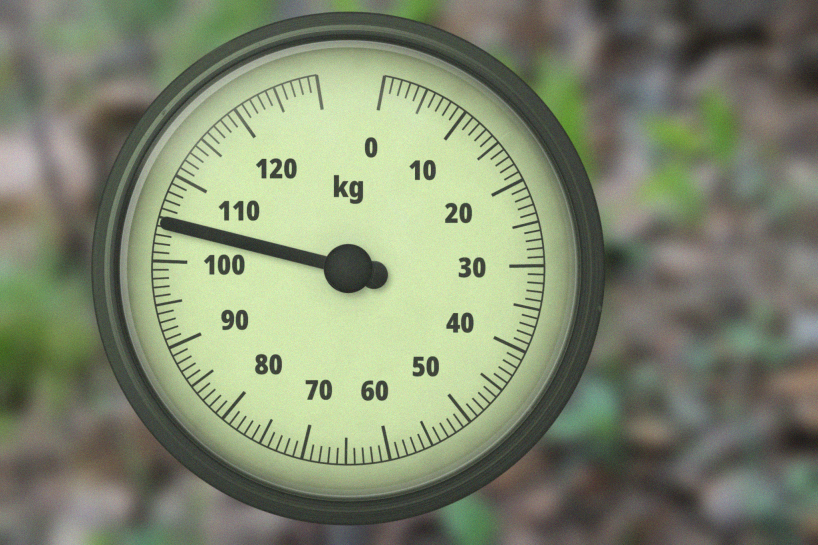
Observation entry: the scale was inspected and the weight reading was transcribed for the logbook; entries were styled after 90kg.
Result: 104.5kg
